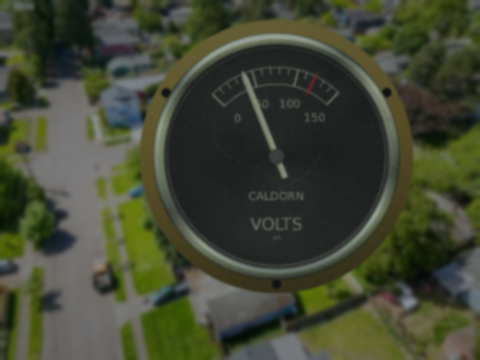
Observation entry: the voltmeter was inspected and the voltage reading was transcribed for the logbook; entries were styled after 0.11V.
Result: 40V
